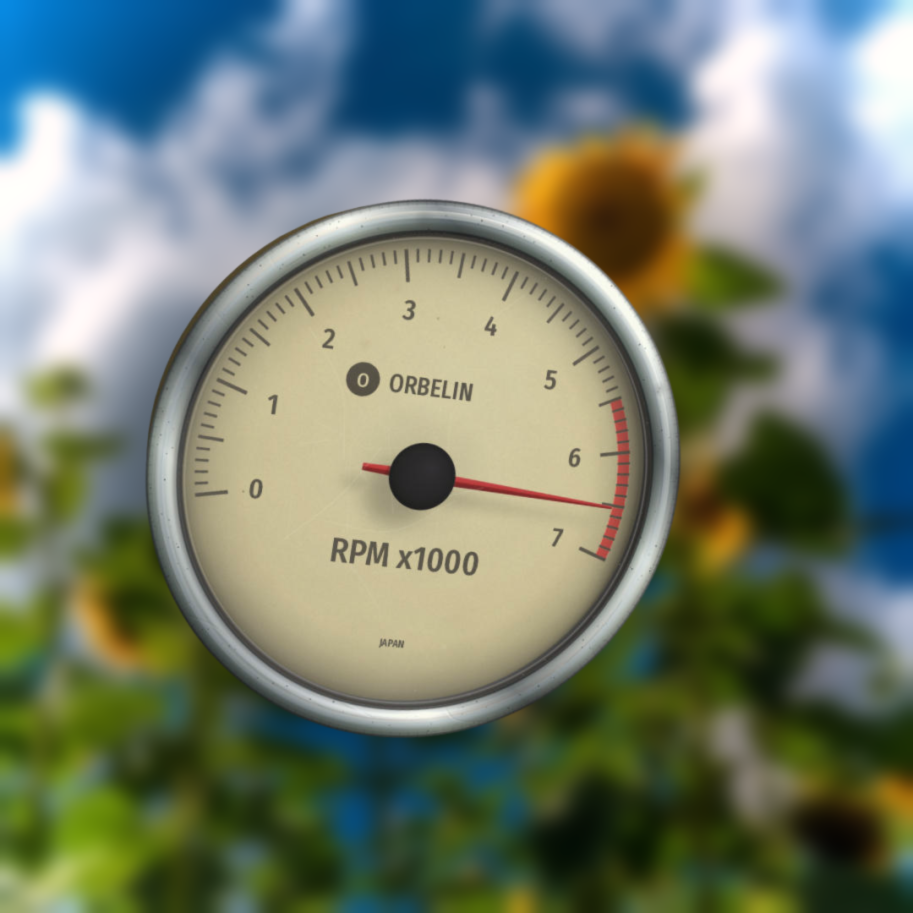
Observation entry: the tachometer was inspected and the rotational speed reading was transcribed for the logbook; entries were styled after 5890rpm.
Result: 6500rpm
